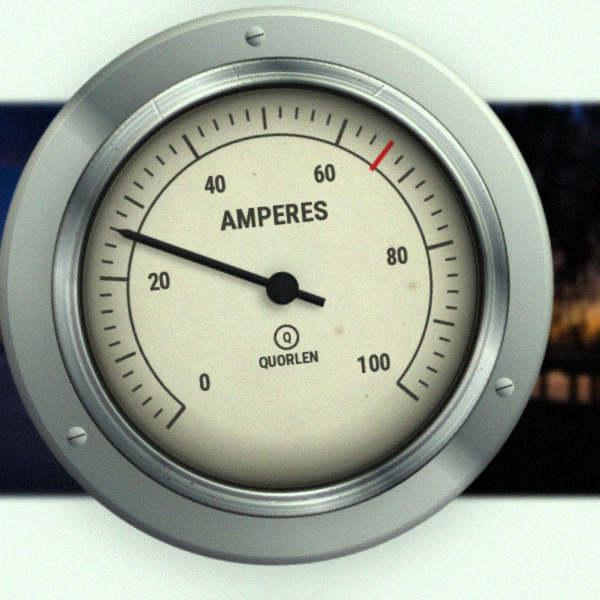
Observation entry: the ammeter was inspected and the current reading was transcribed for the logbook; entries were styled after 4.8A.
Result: 26A
